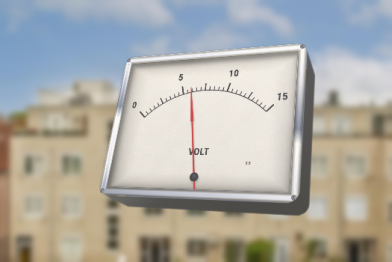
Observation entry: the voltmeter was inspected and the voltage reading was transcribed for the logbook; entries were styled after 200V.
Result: 6V
